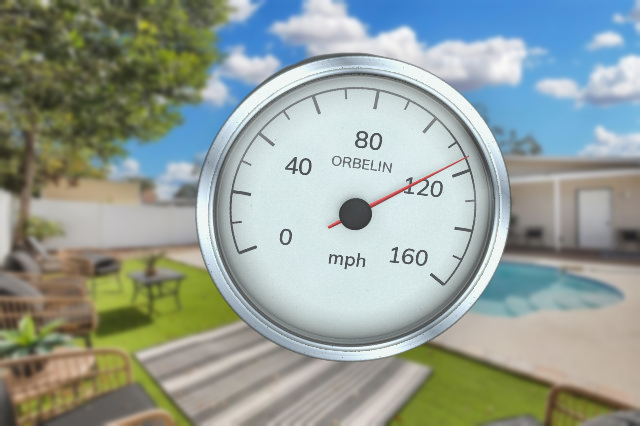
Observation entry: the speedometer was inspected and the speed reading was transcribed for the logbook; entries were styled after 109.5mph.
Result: 115mph
